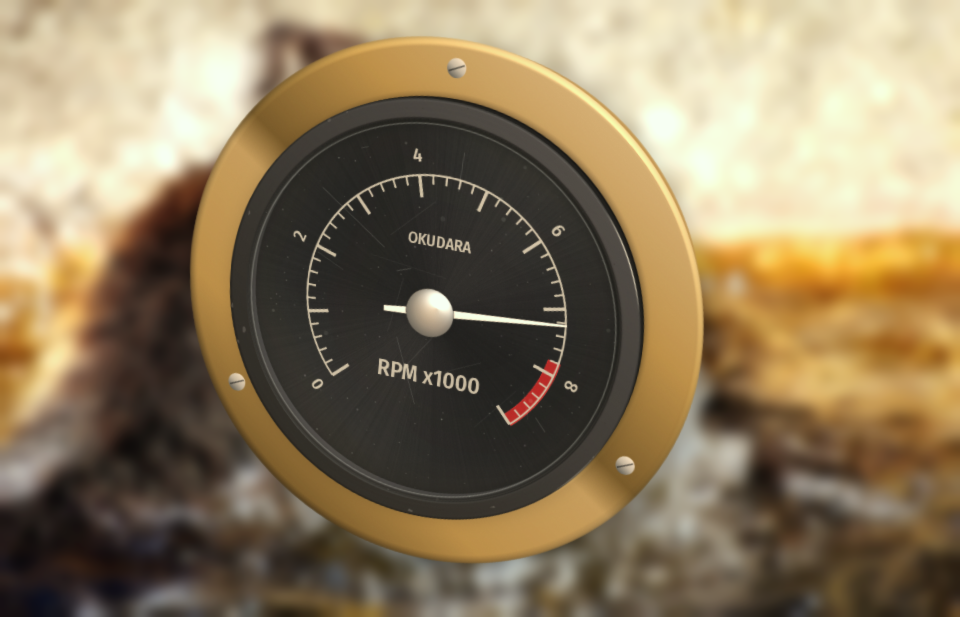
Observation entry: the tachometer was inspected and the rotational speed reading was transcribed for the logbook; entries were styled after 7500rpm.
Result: 7200rpm
